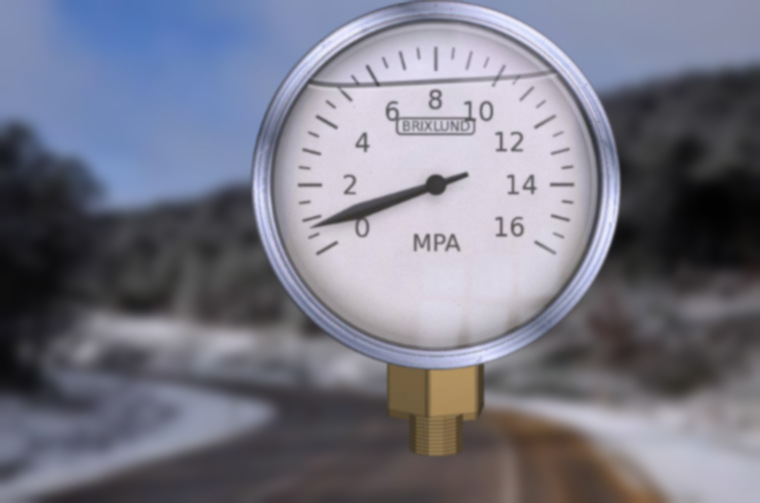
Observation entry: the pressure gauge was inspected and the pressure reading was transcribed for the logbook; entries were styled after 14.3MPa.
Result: 0.75MPa
